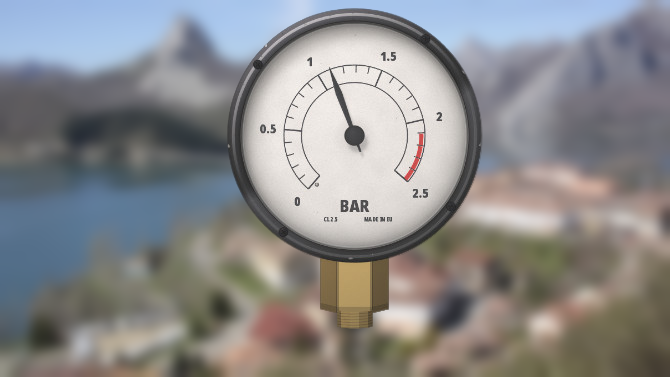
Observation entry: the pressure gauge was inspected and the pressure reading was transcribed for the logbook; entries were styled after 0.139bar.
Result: 1.1bar
